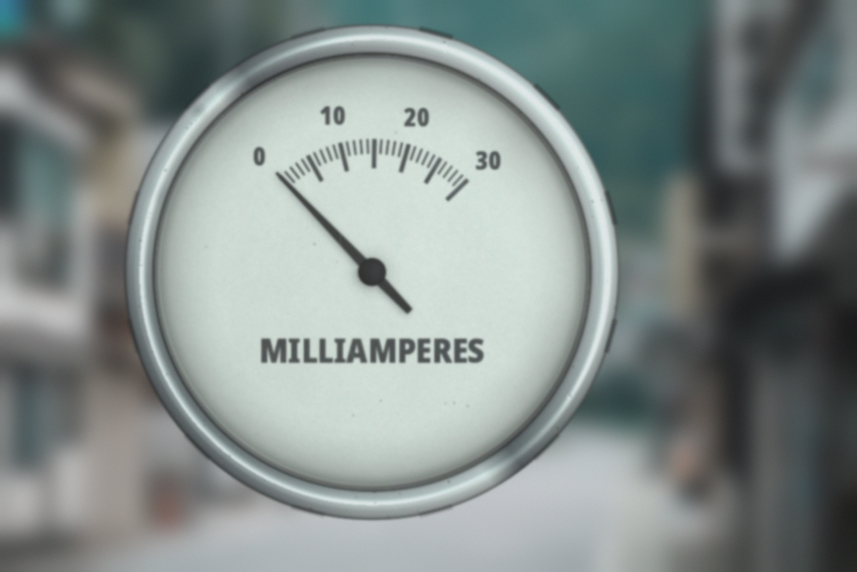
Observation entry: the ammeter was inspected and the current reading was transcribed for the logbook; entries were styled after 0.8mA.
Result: 0mA
